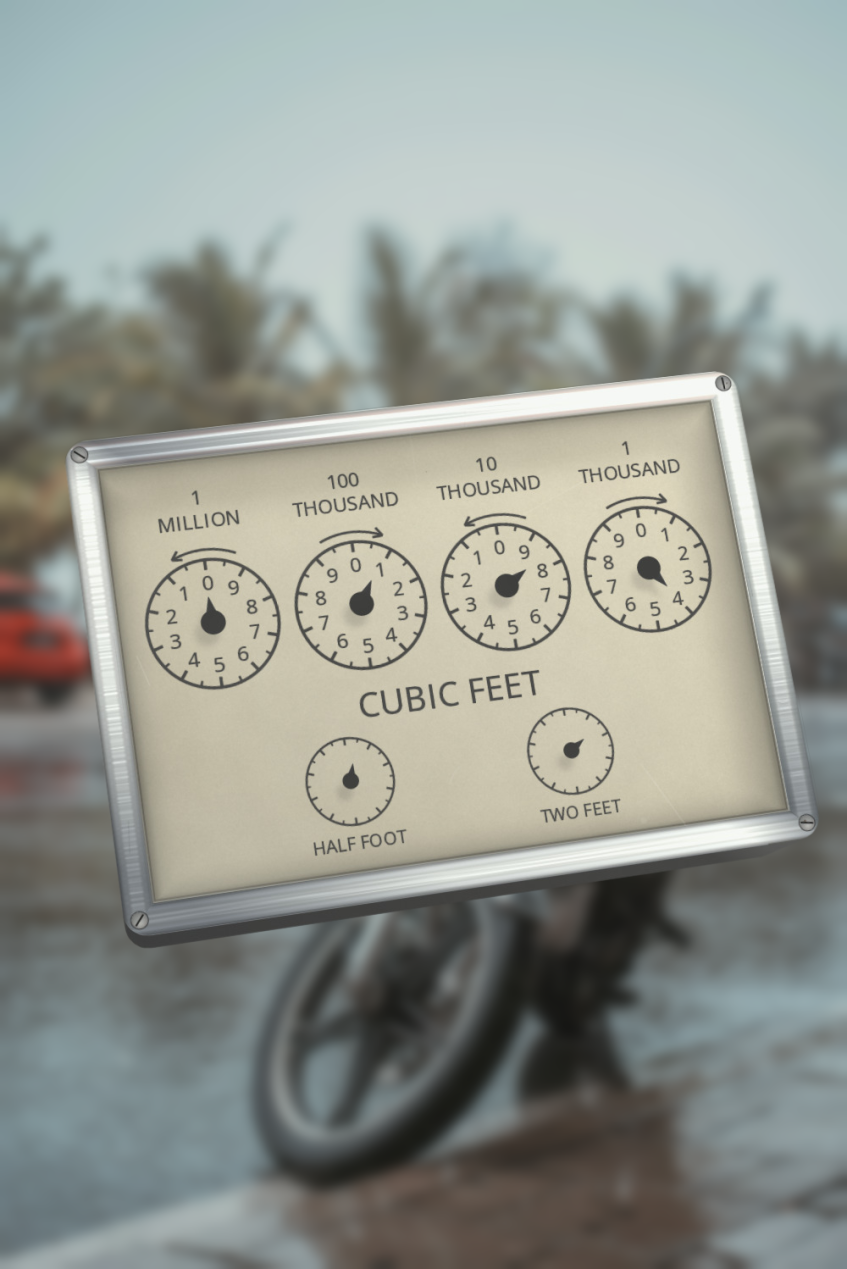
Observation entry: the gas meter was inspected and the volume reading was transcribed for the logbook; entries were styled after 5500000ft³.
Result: 8400ft³
